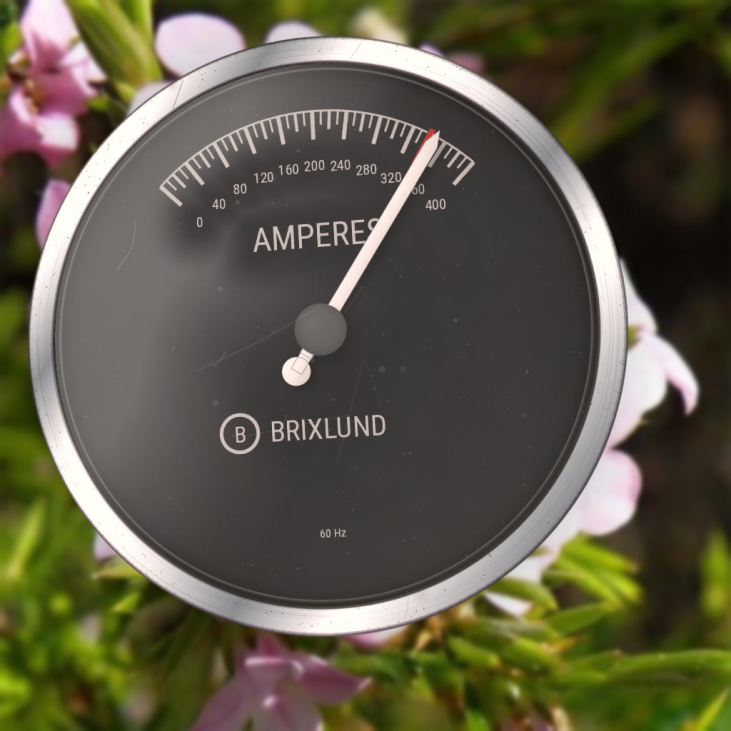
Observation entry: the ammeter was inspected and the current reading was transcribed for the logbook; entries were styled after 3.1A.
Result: 350A
